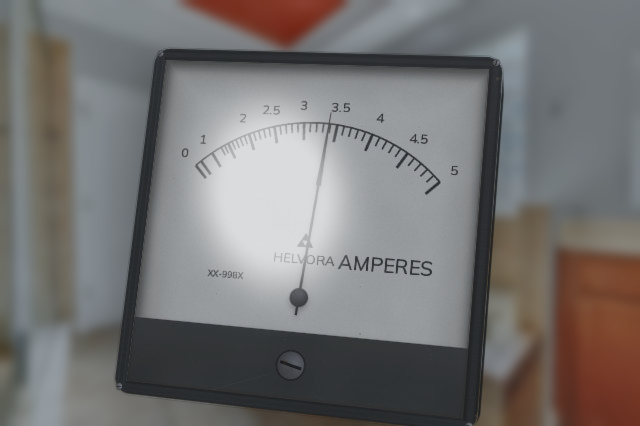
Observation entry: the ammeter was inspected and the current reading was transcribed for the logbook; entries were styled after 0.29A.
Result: 3.4A
